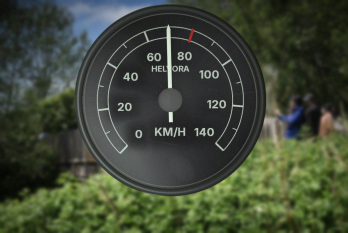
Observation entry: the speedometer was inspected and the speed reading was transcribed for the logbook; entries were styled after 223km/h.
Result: 70km/h
